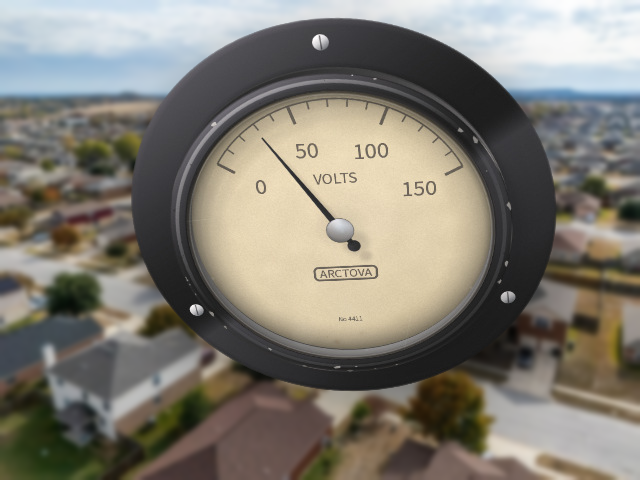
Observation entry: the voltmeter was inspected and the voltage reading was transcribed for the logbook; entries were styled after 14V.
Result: 30V
